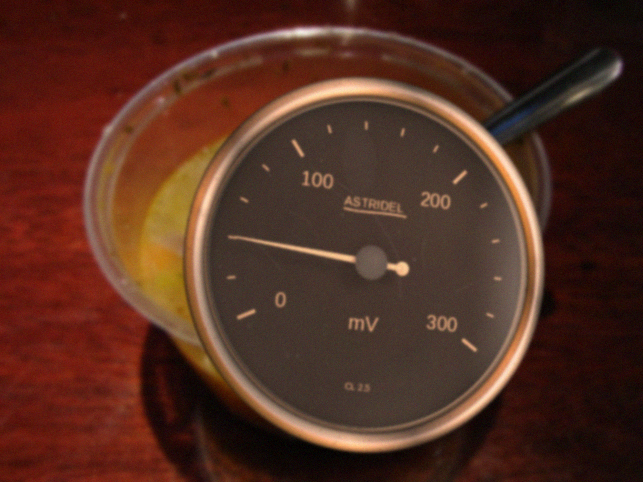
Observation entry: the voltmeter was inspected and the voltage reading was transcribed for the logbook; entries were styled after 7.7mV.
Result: 40mV
